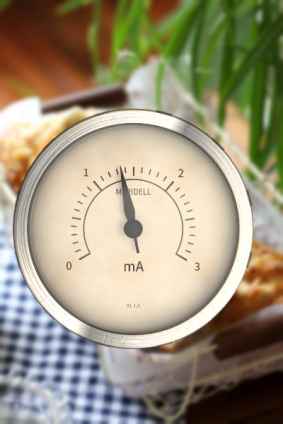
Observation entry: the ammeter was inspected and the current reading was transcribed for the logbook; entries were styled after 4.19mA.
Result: 1.35mA
